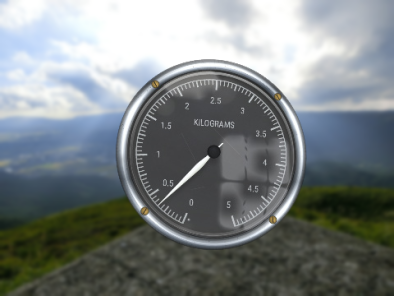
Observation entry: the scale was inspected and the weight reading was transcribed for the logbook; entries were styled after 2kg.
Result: 0.35kg
